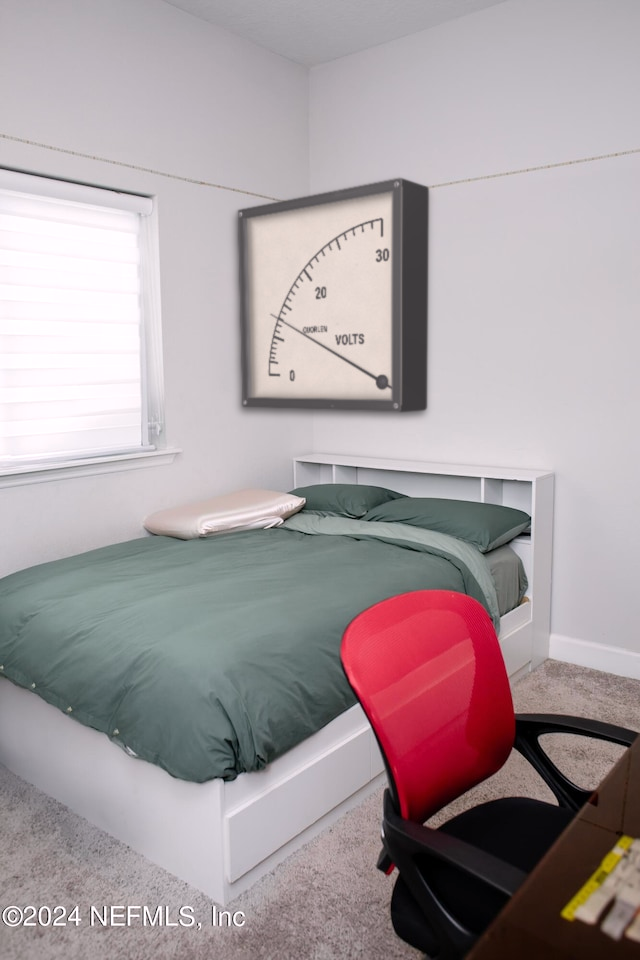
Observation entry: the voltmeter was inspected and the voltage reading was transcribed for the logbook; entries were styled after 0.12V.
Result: 13V
